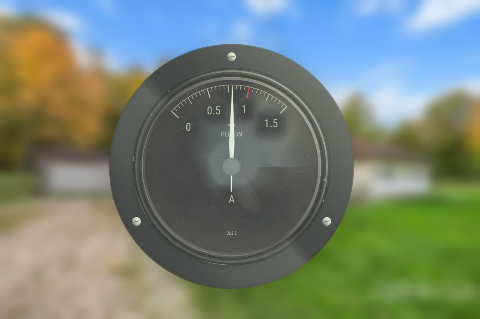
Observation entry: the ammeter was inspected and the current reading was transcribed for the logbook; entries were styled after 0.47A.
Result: 0.8A
